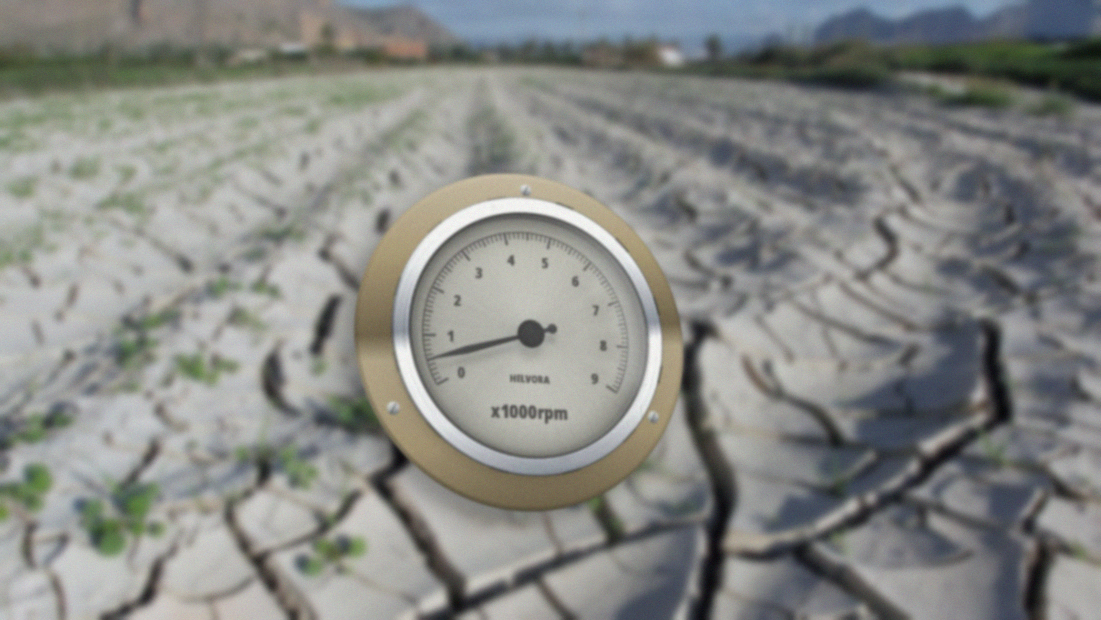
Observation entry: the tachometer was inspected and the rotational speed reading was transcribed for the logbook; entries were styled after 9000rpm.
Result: 500rpm
